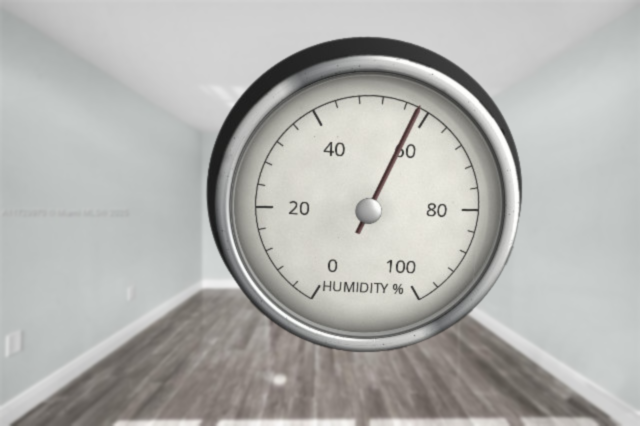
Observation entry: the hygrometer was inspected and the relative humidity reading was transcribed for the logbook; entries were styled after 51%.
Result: 58%
